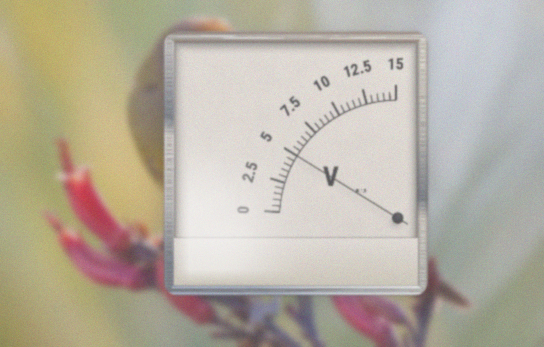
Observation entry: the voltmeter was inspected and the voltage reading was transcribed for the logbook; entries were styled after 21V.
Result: 5V
